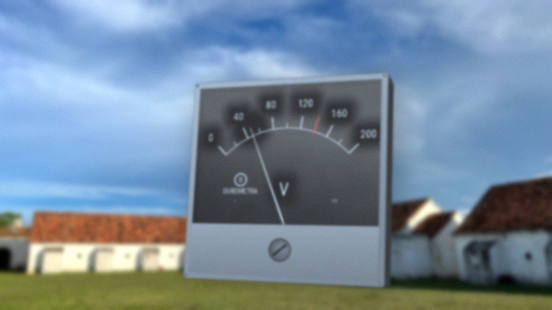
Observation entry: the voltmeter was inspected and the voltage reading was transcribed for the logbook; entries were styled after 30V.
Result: 50V
